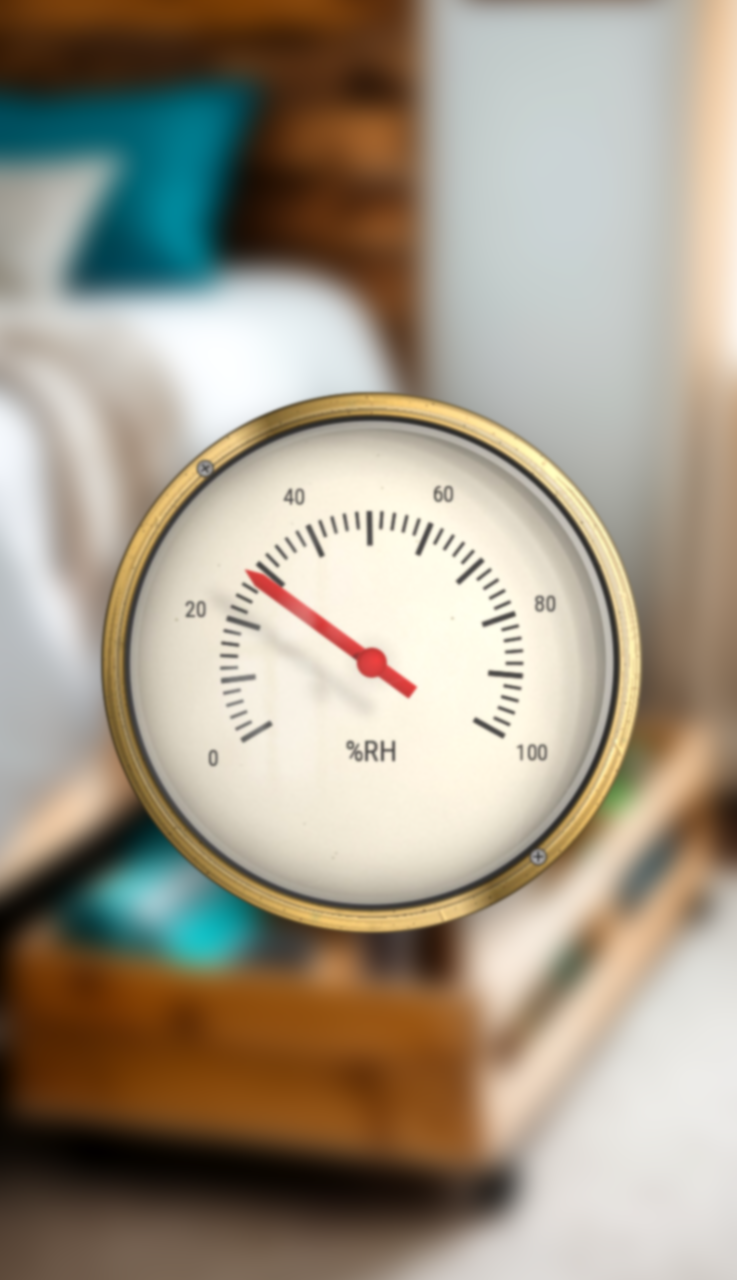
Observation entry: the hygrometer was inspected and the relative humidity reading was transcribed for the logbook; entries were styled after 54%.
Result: 28%
